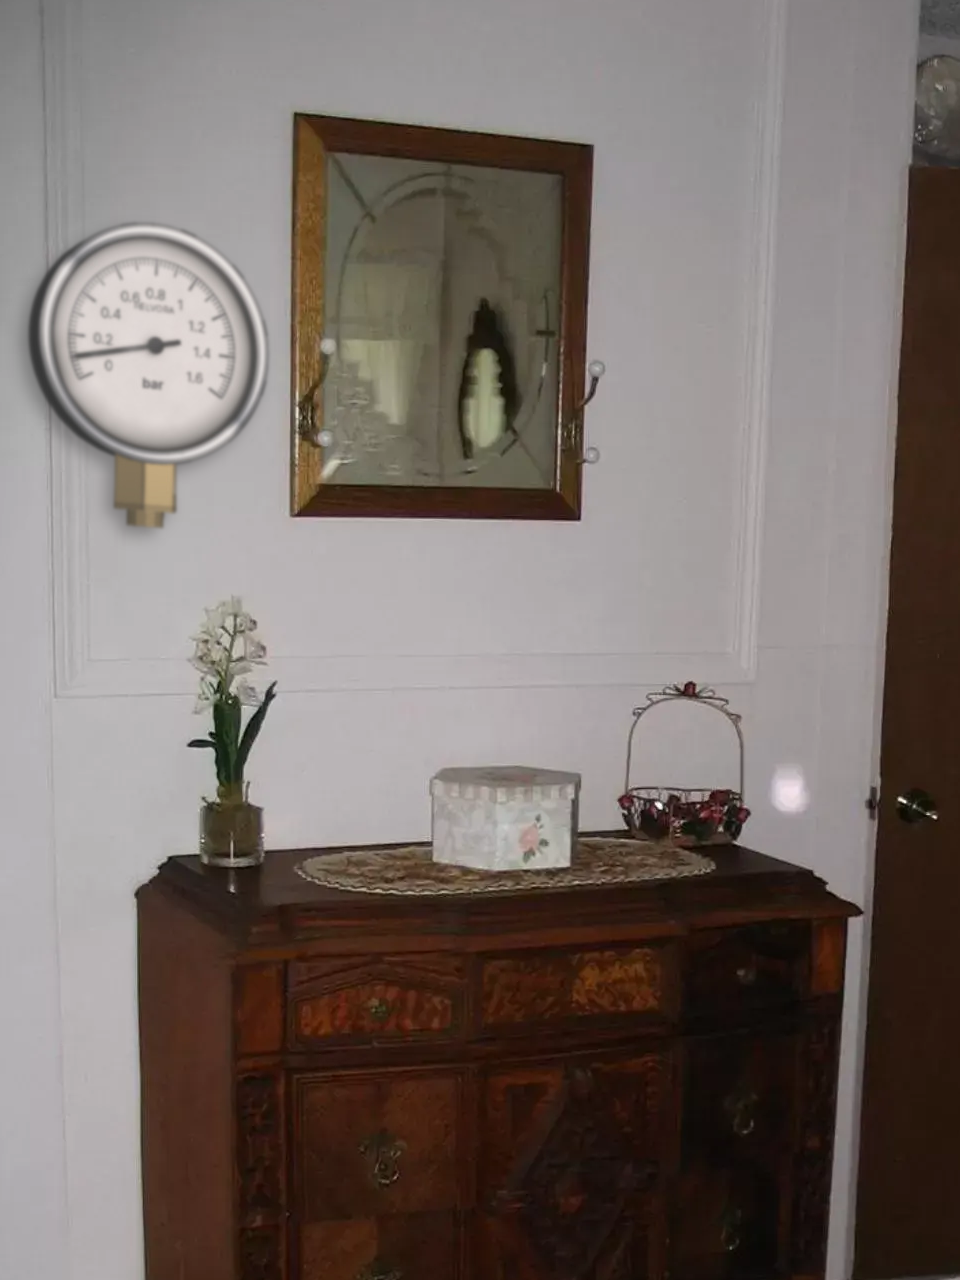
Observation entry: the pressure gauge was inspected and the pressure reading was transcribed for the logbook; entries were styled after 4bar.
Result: 0.1bar
